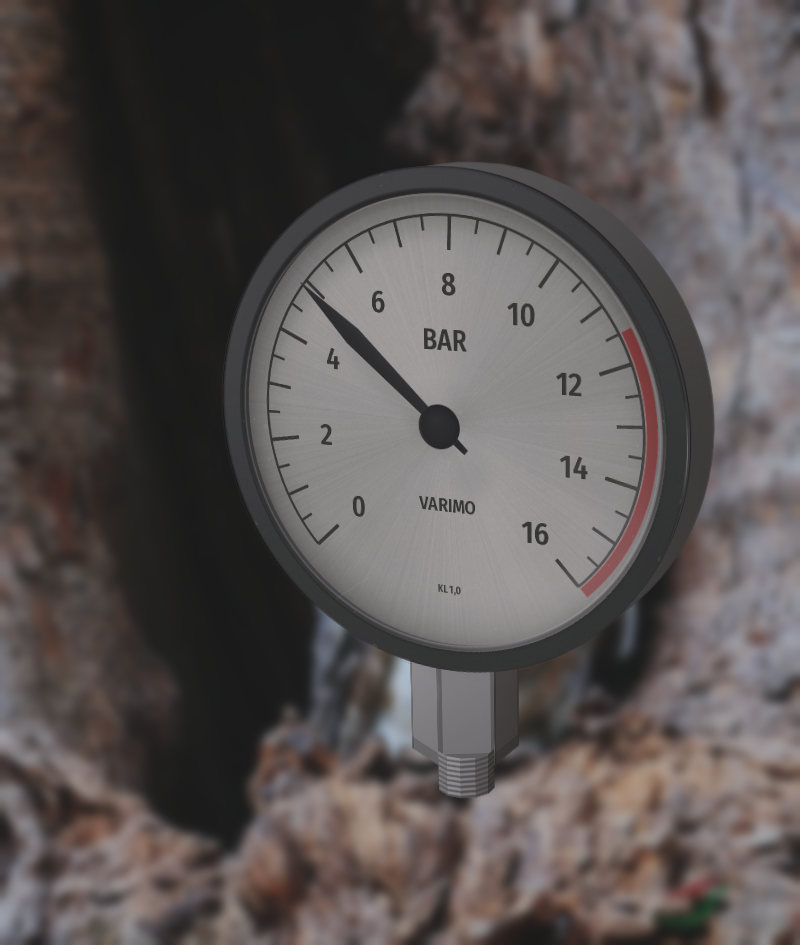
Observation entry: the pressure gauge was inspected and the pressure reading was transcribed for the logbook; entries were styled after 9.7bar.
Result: 5bar
